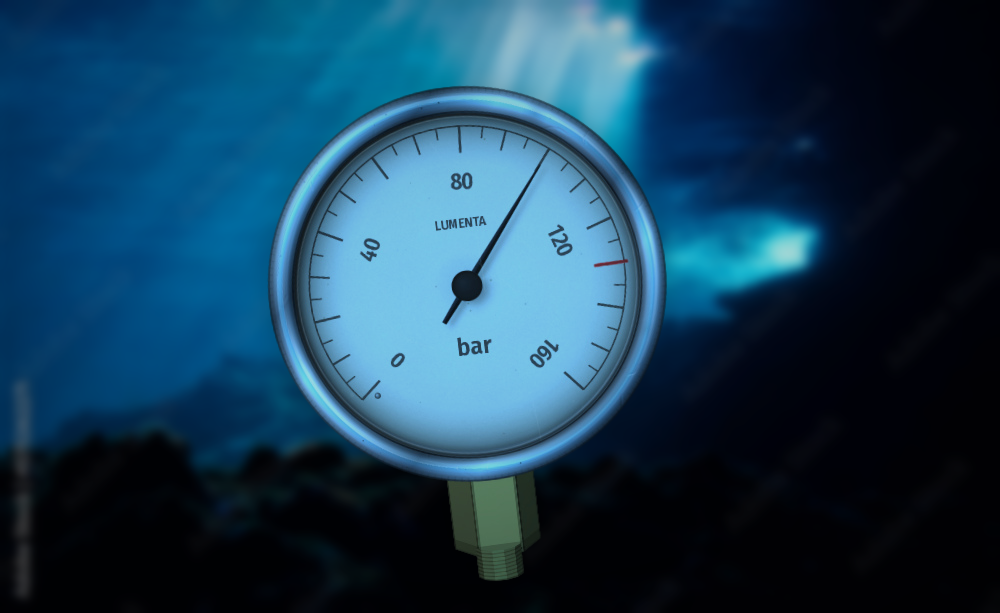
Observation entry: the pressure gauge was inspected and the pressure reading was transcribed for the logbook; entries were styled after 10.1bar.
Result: 100bar
